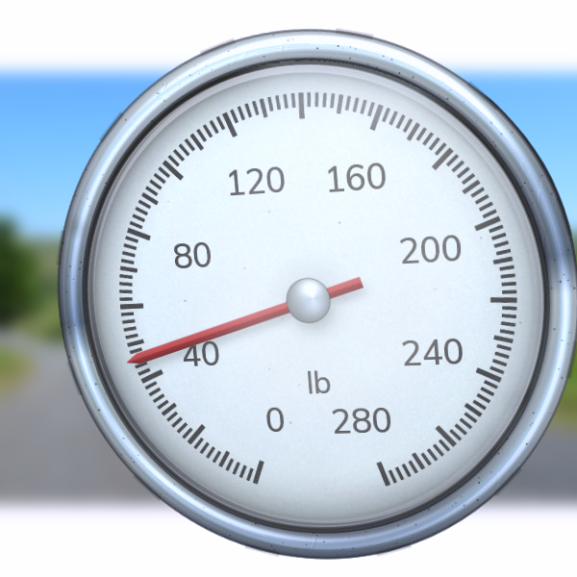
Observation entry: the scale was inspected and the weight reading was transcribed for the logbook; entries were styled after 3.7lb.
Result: 46lb
